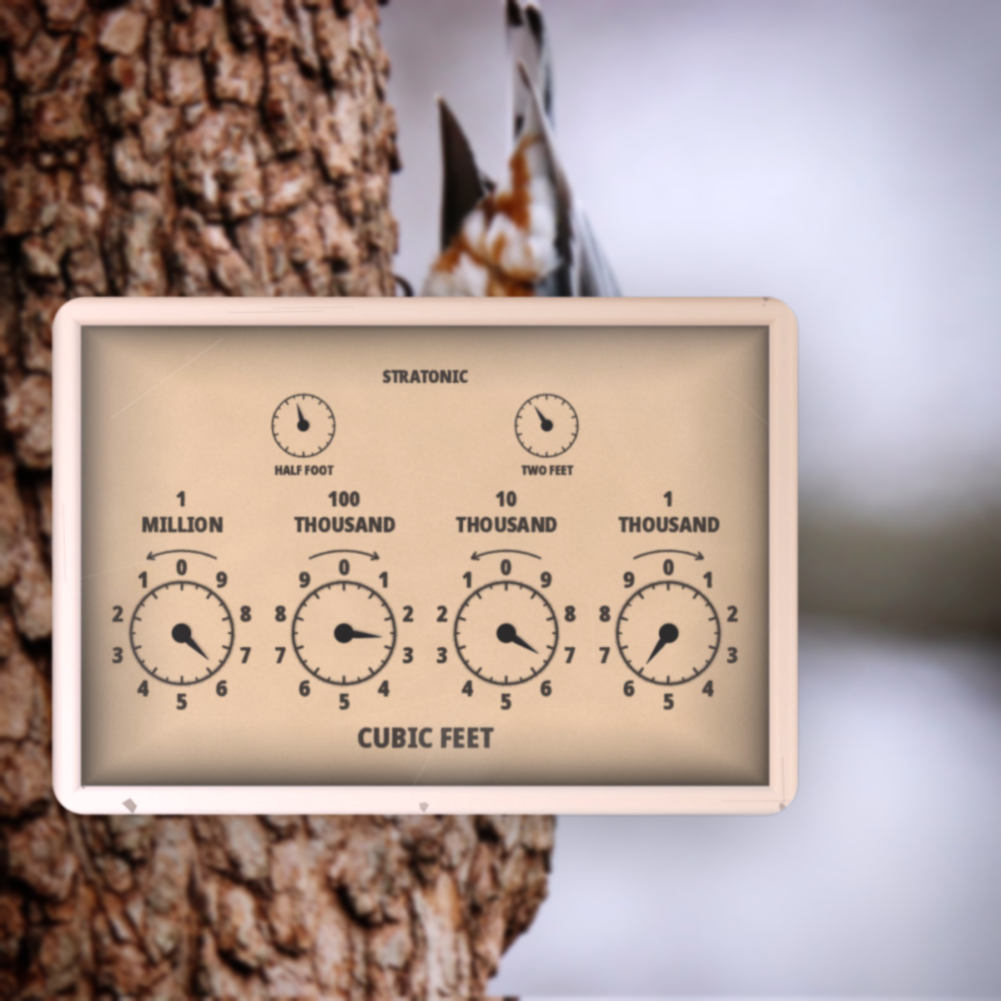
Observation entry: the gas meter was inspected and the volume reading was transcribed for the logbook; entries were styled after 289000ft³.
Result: 626600ft³
